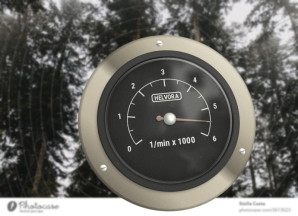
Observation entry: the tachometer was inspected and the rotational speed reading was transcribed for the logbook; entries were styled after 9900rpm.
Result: 5500rpm
